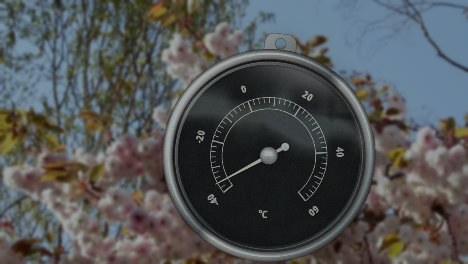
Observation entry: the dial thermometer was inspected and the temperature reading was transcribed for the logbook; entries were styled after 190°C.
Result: -36°C
